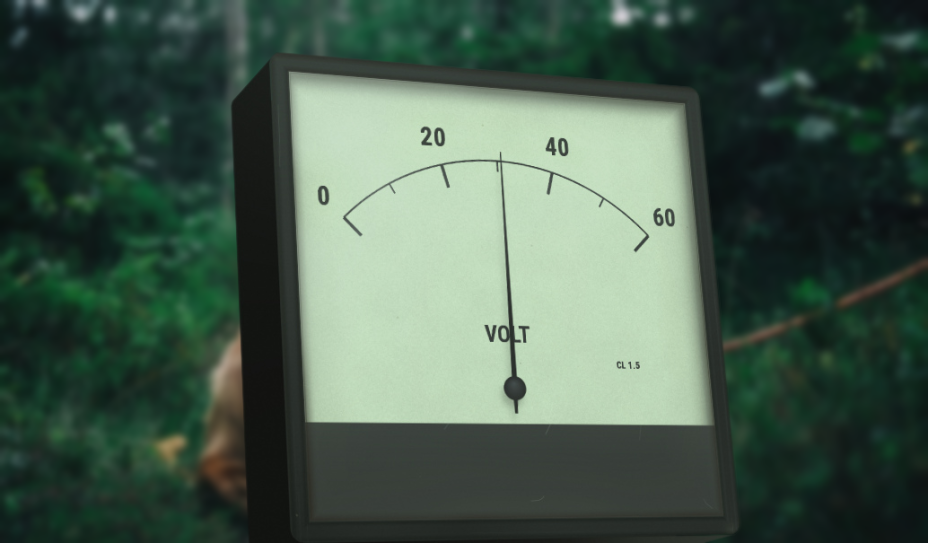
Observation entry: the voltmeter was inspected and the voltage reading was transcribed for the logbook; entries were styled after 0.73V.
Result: 30V
